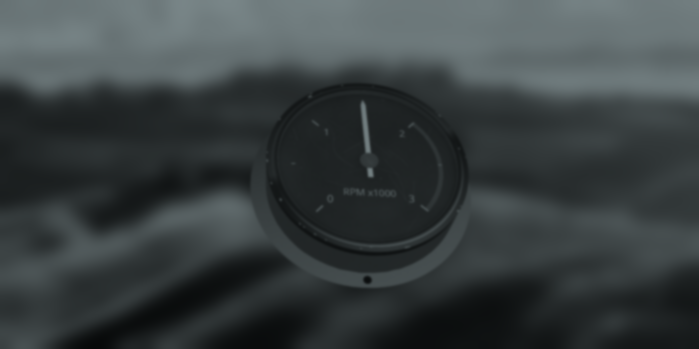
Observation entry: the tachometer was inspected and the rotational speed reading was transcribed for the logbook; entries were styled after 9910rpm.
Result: 1500rpm
